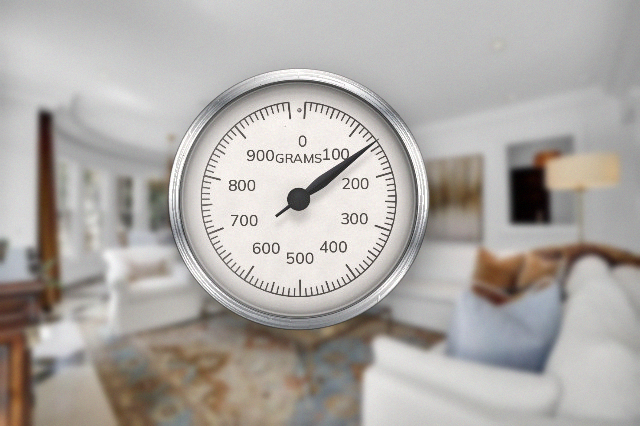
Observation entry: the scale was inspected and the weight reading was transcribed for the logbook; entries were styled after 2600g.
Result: 140g
